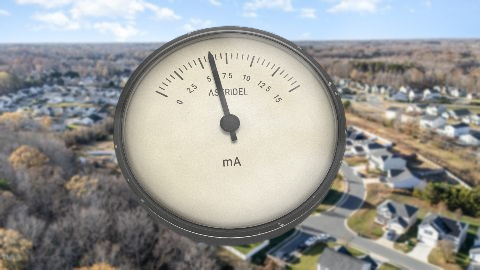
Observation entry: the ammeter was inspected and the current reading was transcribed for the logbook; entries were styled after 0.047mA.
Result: 6mA
